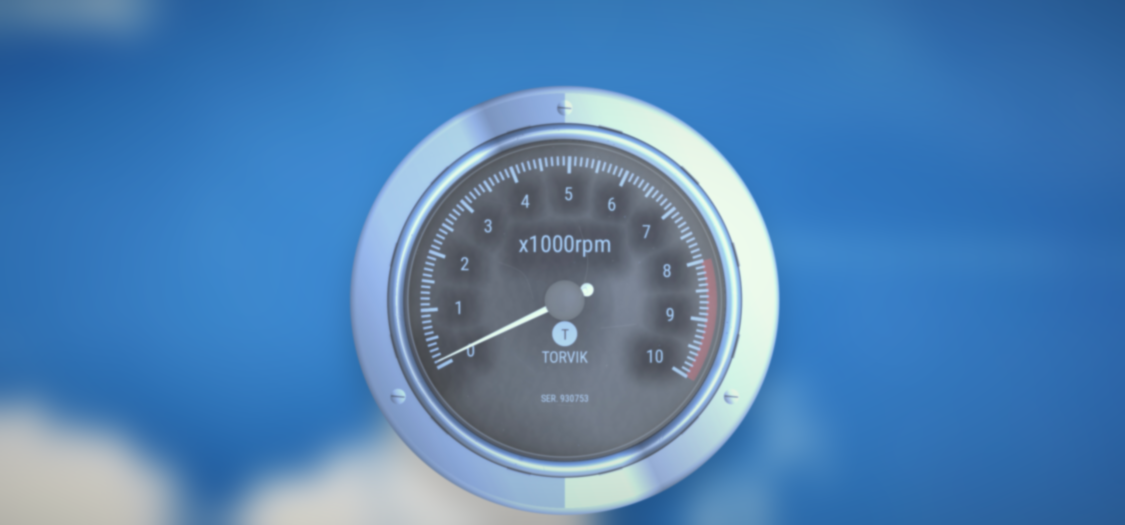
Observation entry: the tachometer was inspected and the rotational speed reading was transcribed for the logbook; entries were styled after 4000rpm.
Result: 100rpm
